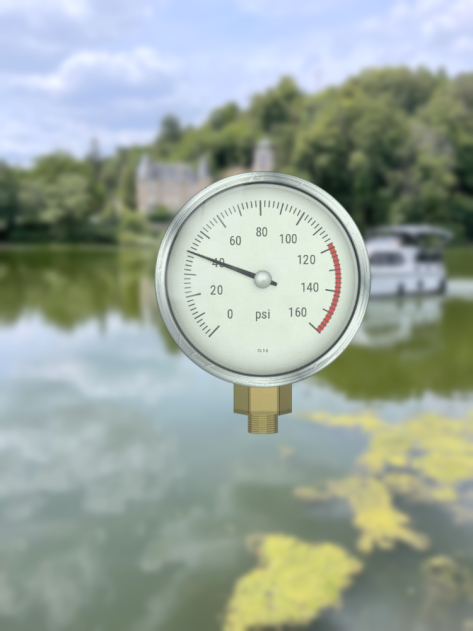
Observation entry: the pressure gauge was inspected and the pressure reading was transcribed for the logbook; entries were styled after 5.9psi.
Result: 40psi
